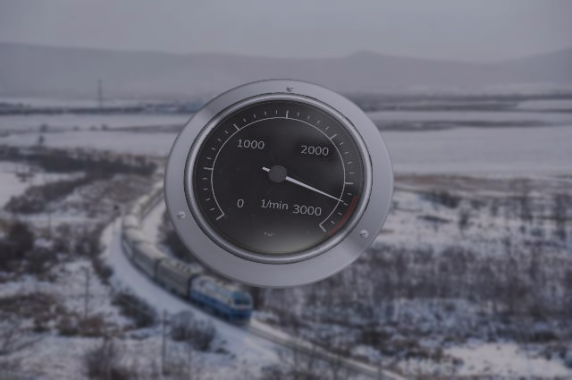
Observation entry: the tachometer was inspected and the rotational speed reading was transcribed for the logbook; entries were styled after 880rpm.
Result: 2700rpm
